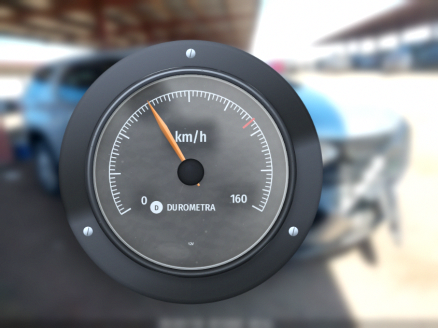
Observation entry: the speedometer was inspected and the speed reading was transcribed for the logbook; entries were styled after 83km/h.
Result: 60km/h
